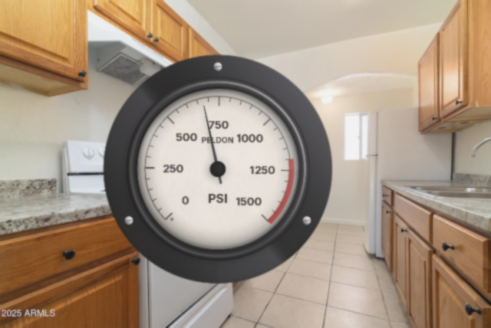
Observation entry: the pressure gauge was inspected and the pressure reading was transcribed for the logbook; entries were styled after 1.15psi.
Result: 675psi
